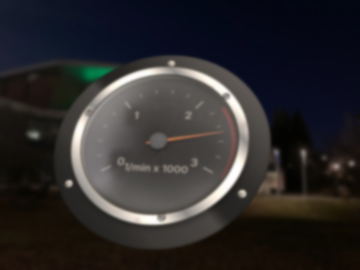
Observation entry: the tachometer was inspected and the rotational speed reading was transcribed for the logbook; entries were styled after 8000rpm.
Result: 2500rpm
